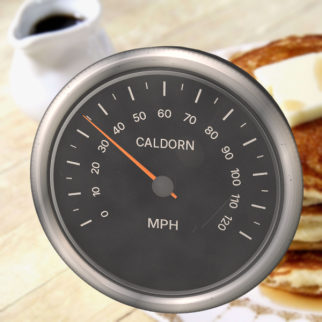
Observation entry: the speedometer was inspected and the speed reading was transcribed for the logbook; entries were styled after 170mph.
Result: 35mph
